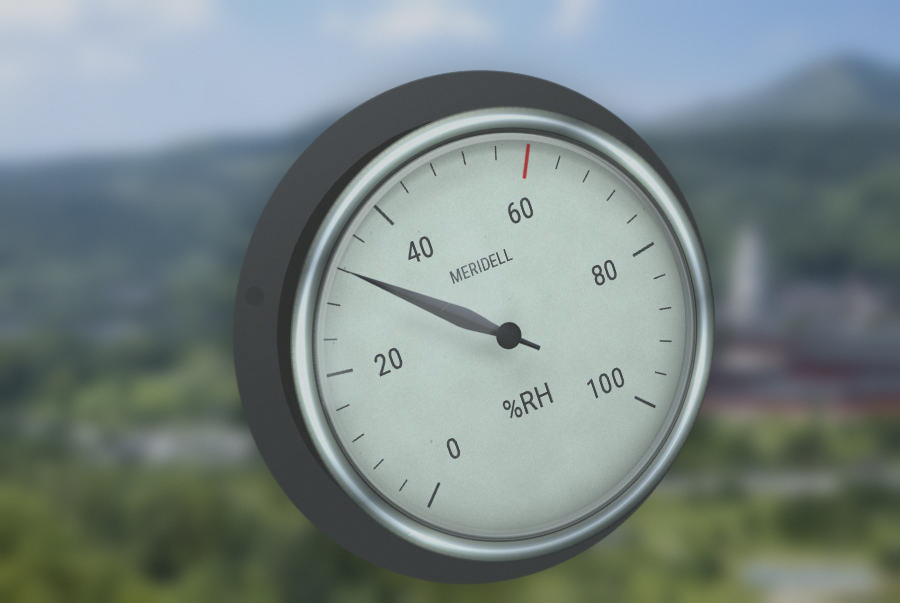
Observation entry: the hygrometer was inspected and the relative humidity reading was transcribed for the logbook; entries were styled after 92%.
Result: 32%
